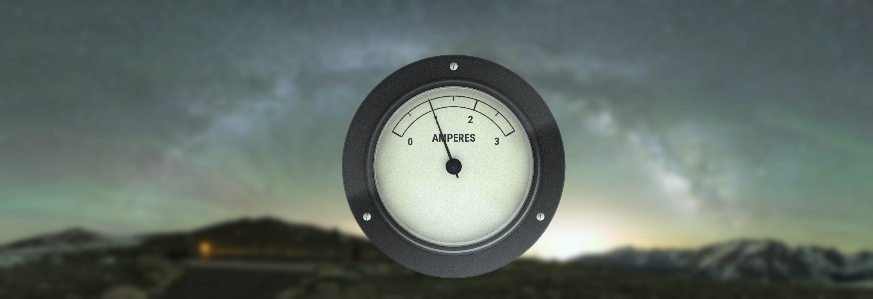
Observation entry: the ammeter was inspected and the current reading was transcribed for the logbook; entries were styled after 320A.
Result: 1A
